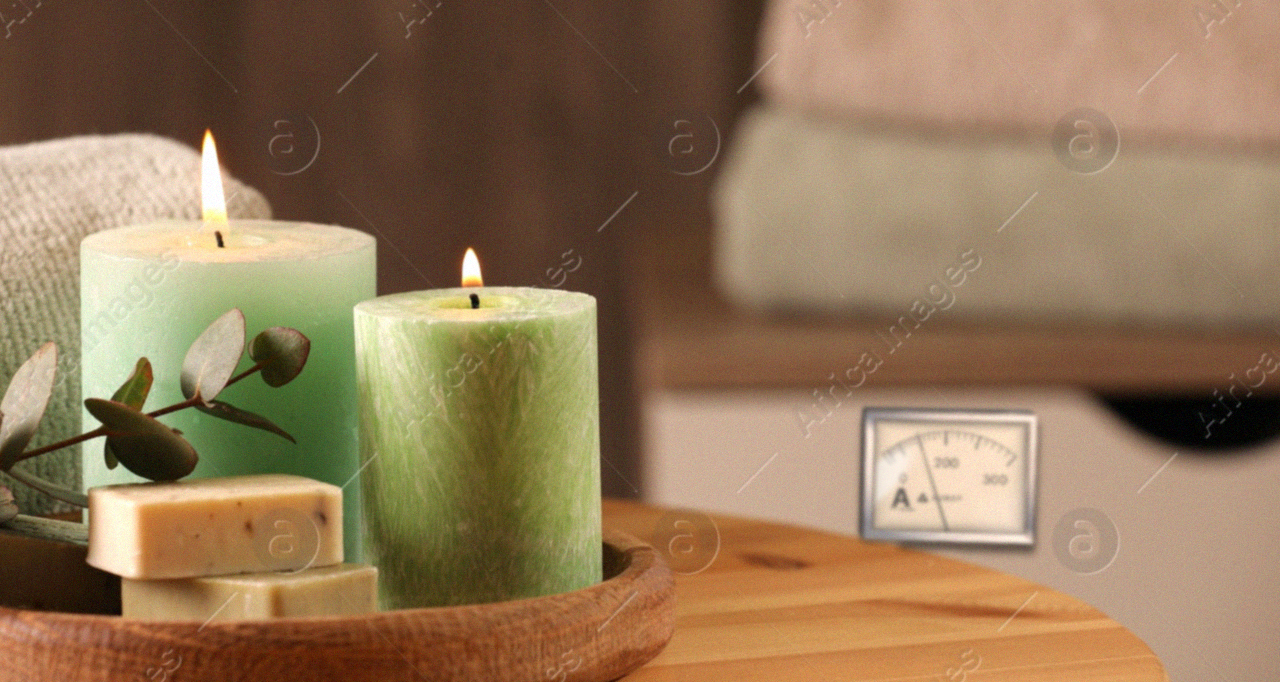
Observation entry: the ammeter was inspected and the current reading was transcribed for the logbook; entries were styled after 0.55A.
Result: 150A
